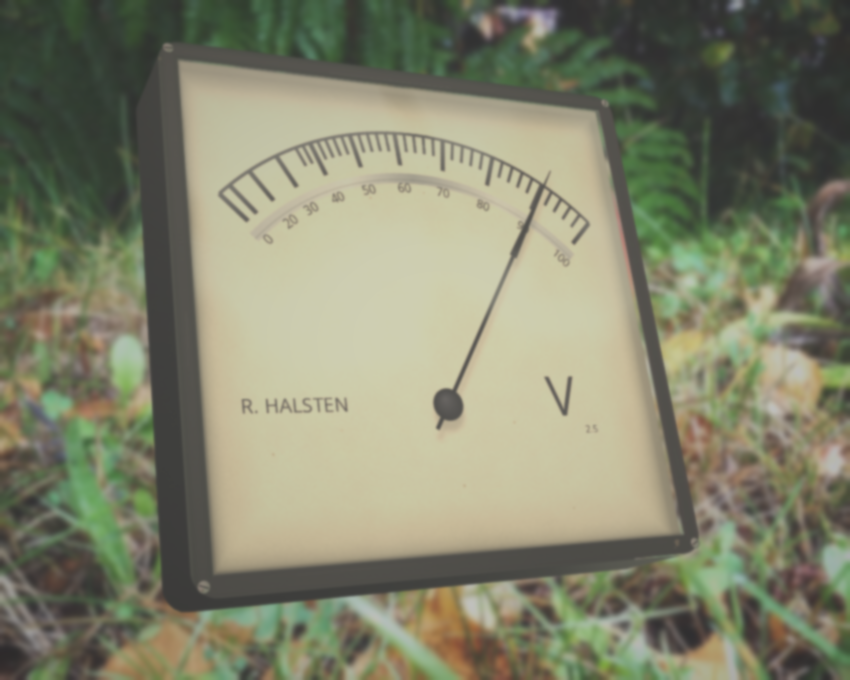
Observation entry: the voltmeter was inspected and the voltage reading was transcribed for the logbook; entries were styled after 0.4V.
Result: 90V
